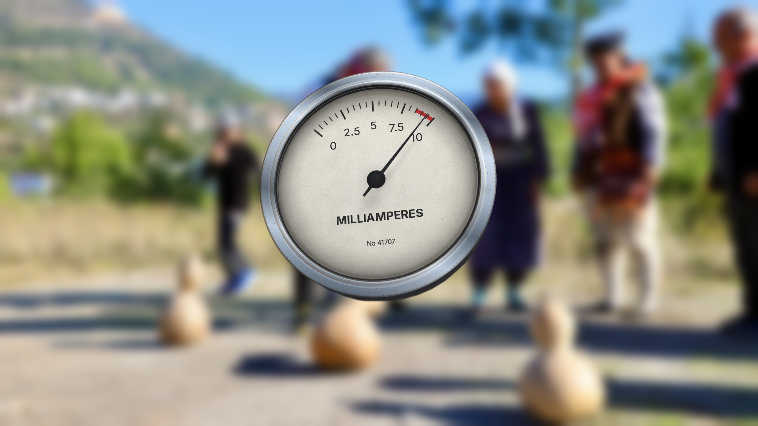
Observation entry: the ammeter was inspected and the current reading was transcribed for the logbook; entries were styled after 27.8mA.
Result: 9.5mA
